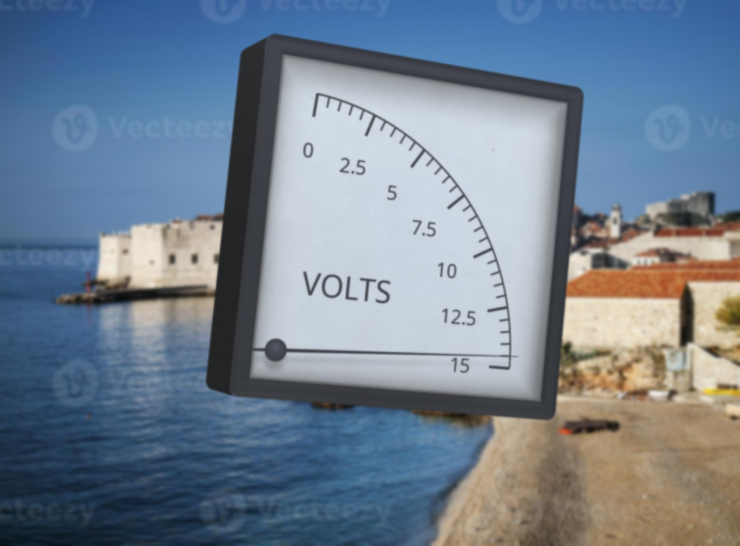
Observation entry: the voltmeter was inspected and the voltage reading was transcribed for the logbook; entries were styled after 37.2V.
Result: 14.5V
